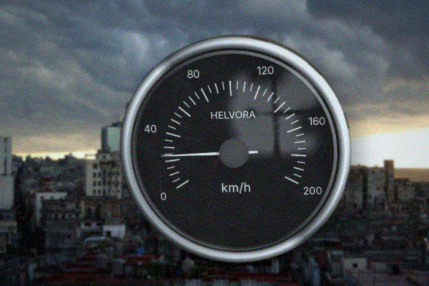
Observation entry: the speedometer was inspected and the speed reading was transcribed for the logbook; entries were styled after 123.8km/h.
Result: 25km/h
